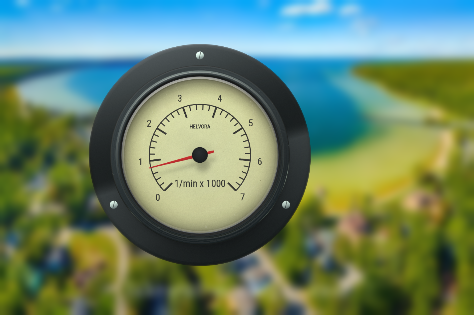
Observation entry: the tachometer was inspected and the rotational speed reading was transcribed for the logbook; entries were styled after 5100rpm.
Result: 800rpm
